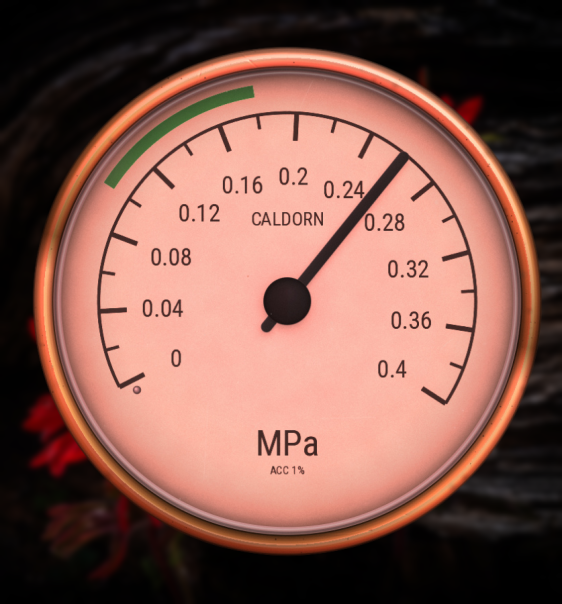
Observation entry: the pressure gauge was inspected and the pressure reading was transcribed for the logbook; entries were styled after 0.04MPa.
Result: 0.26MPa
